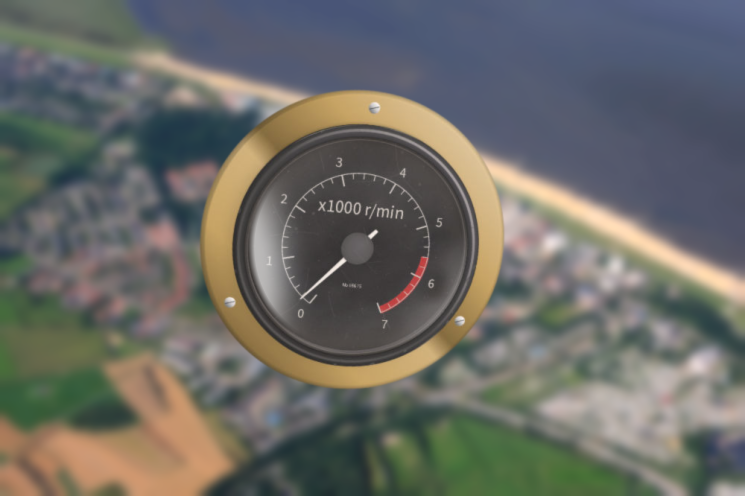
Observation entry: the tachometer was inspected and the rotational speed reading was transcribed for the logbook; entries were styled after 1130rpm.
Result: 200rpm
